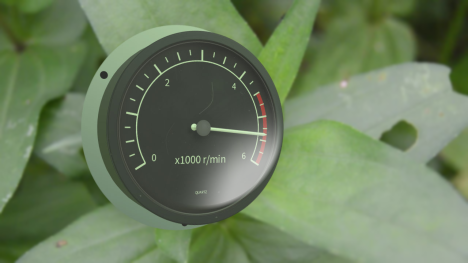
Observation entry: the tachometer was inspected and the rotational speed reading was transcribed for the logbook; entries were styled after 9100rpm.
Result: 5375rpm
